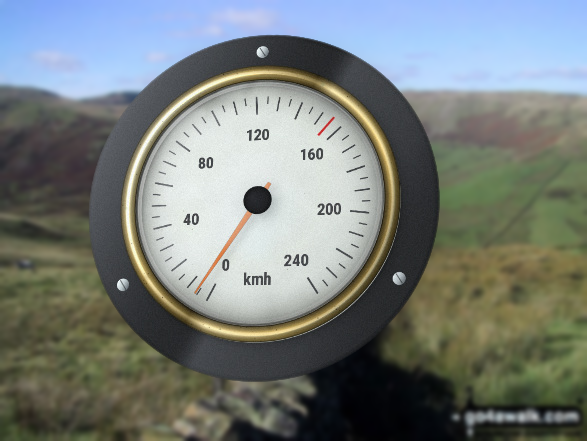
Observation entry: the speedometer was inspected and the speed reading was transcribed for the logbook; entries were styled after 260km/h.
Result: 5km/h
